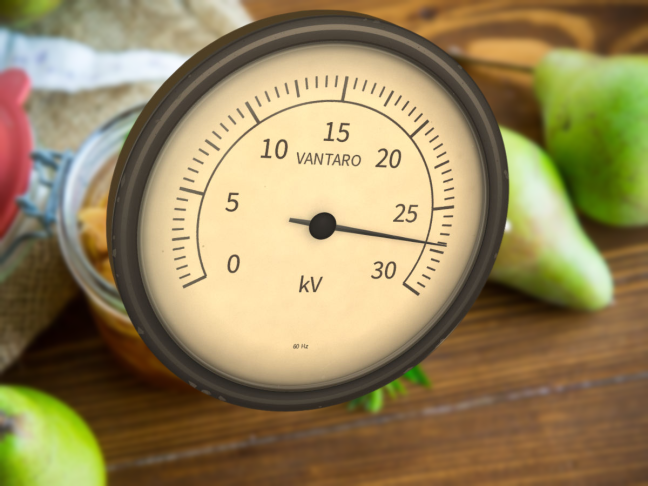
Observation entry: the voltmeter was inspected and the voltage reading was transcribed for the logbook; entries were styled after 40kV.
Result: 27kV
